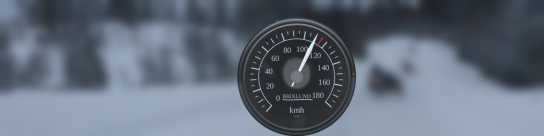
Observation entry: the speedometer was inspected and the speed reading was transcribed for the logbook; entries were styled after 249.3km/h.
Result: 110km/h
